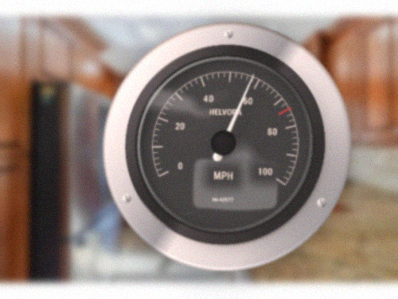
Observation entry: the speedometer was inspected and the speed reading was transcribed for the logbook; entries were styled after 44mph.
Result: 58mph
